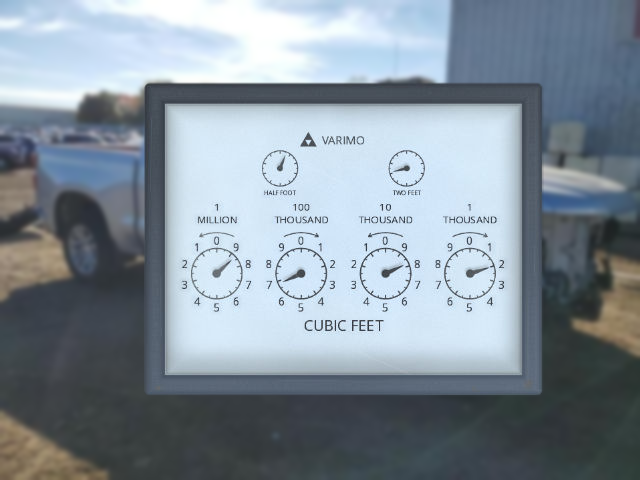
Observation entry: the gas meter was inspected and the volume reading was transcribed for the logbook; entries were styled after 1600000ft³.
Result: 868200ft³
